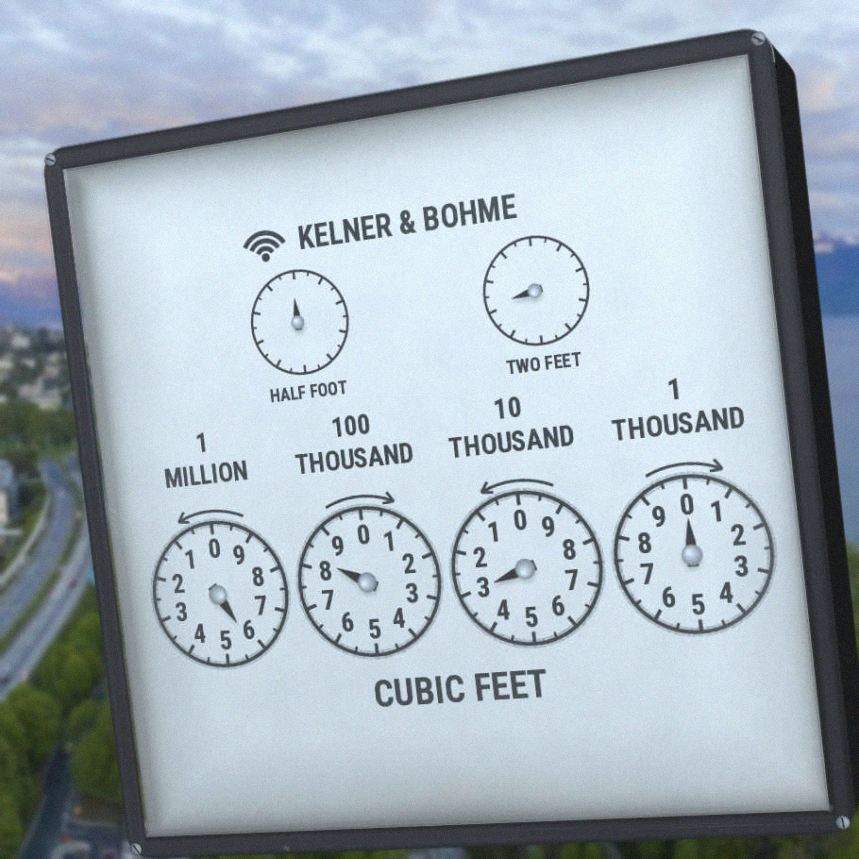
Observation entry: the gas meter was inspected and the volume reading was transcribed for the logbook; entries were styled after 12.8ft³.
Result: 583000ft³
